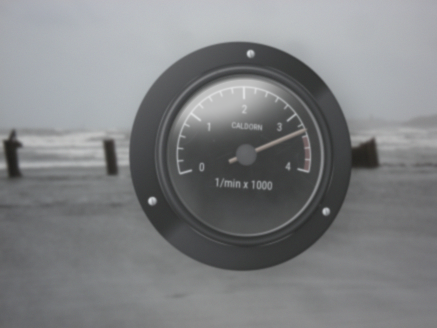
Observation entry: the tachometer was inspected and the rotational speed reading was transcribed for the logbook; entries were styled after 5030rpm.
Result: 3300rpm
